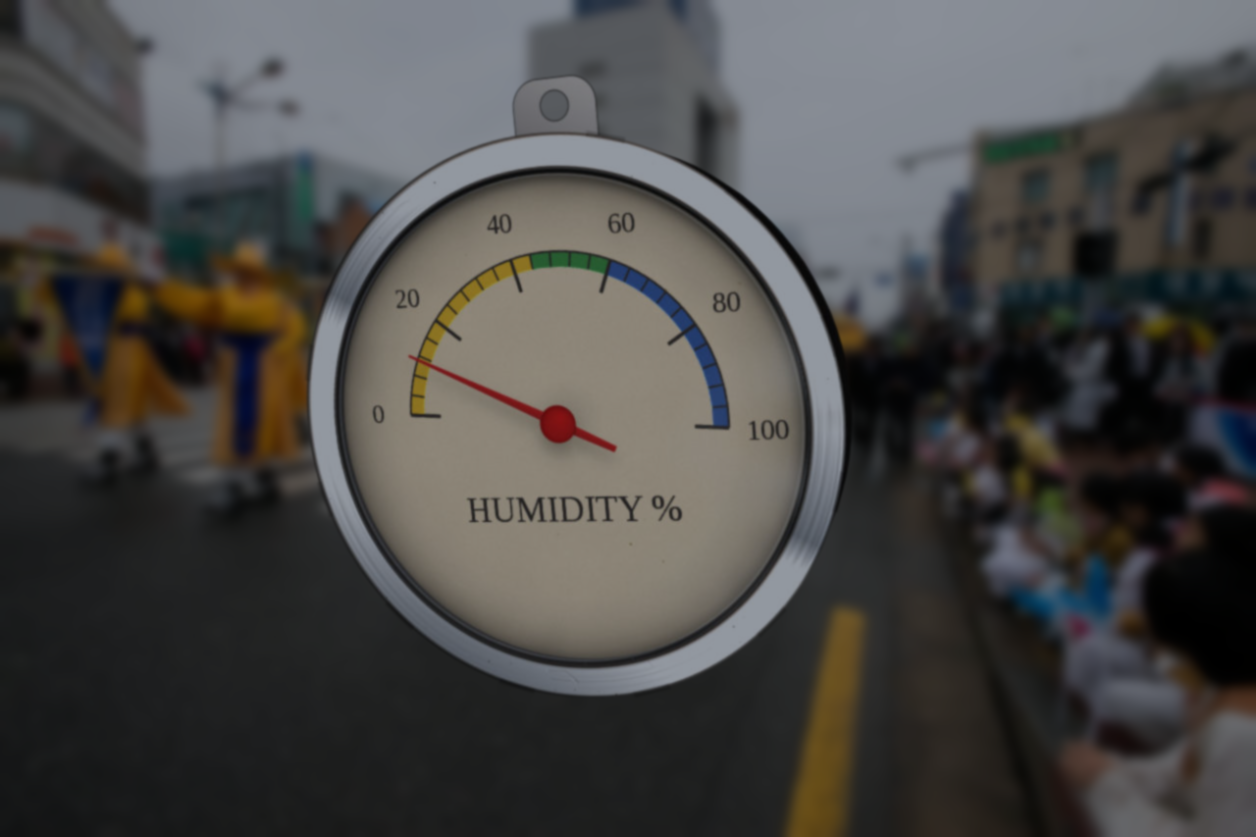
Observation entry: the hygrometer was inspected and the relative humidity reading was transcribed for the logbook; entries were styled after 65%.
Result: 12%
